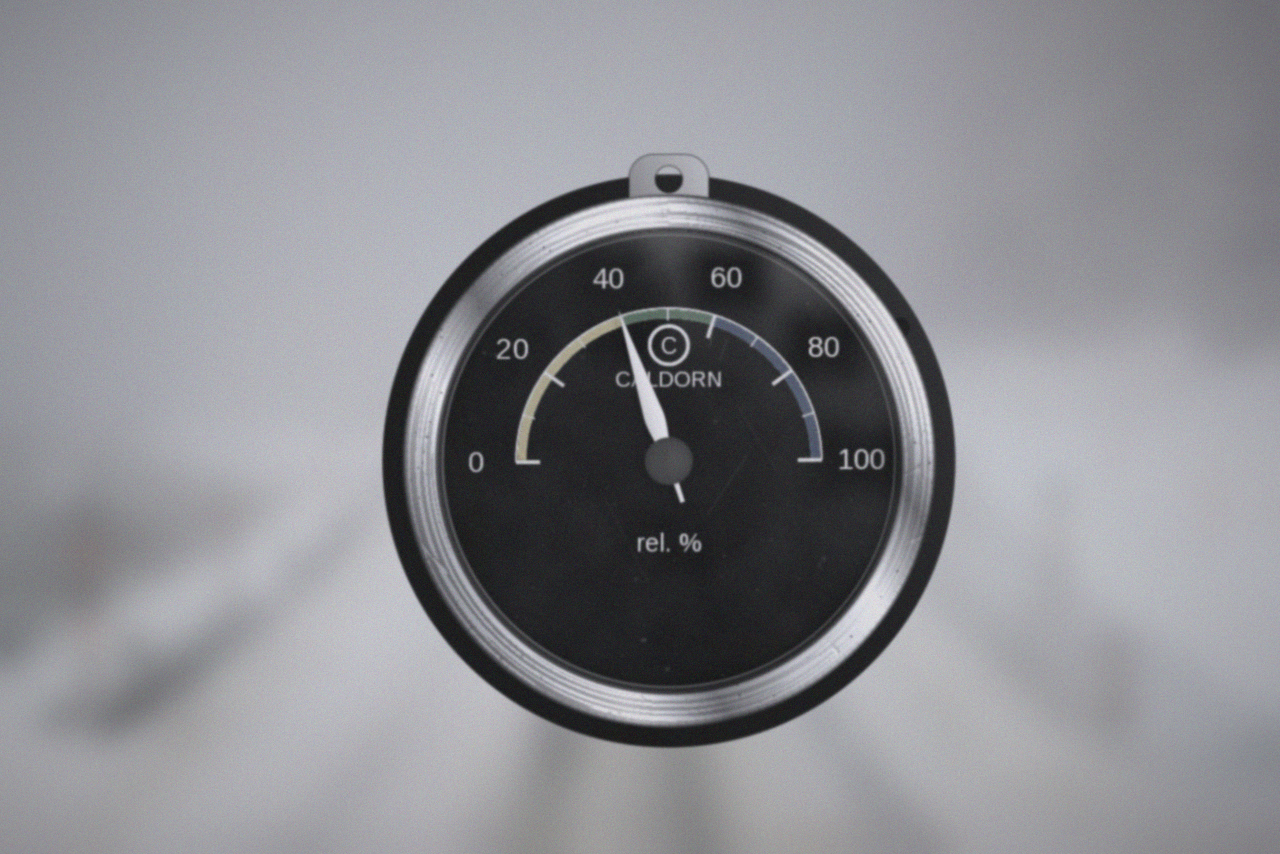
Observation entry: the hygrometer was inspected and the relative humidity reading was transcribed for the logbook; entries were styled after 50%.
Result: 40%
